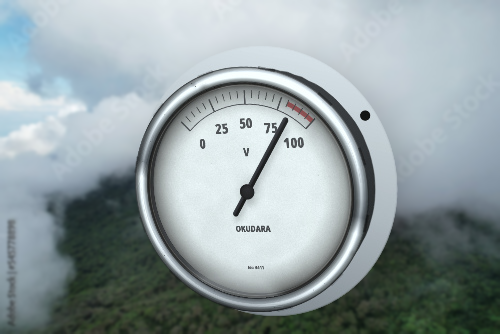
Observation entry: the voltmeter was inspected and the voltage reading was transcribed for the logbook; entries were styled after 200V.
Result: 85V
